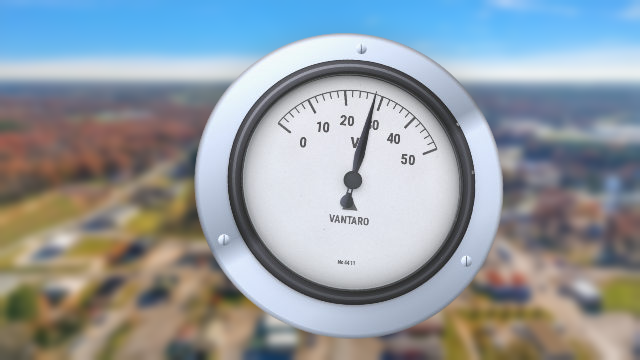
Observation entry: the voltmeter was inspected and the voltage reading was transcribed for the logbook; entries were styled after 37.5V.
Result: 28V
